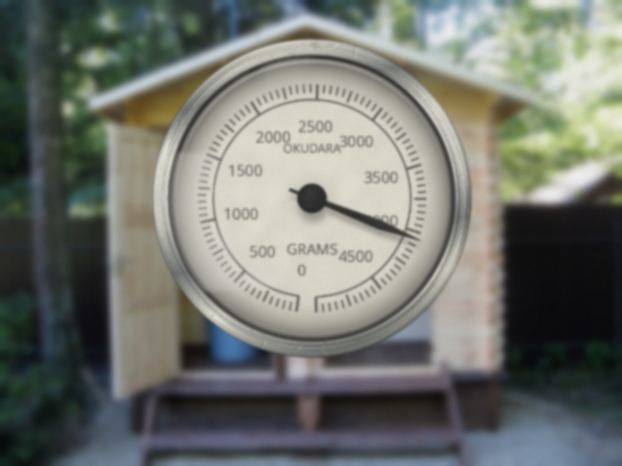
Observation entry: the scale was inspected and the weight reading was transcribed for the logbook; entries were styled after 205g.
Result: 4050g
